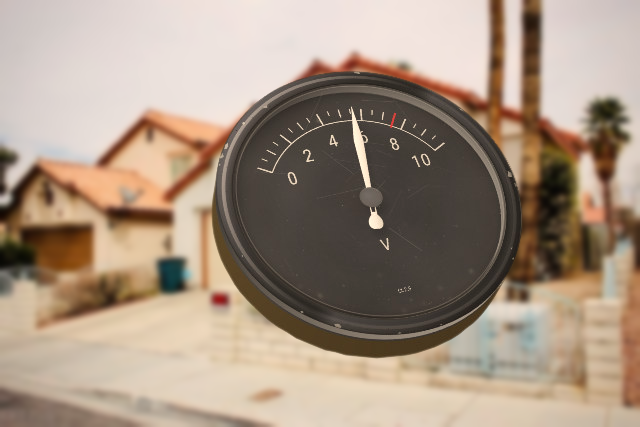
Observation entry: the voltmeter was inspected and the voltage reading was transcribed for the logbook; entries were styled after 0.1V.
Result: 5.5V
